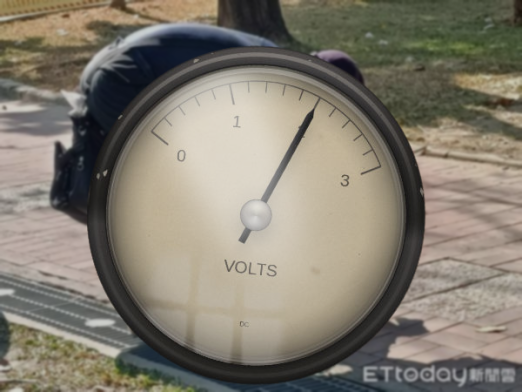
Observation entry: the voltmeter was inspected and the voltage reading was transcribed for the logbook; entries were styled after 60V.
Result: 2V
